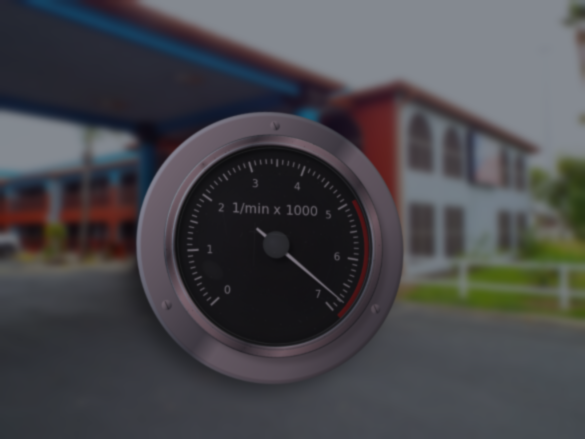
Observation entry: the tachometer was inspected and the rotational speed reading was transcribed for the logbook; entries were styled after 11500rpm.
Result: 6800rpm
